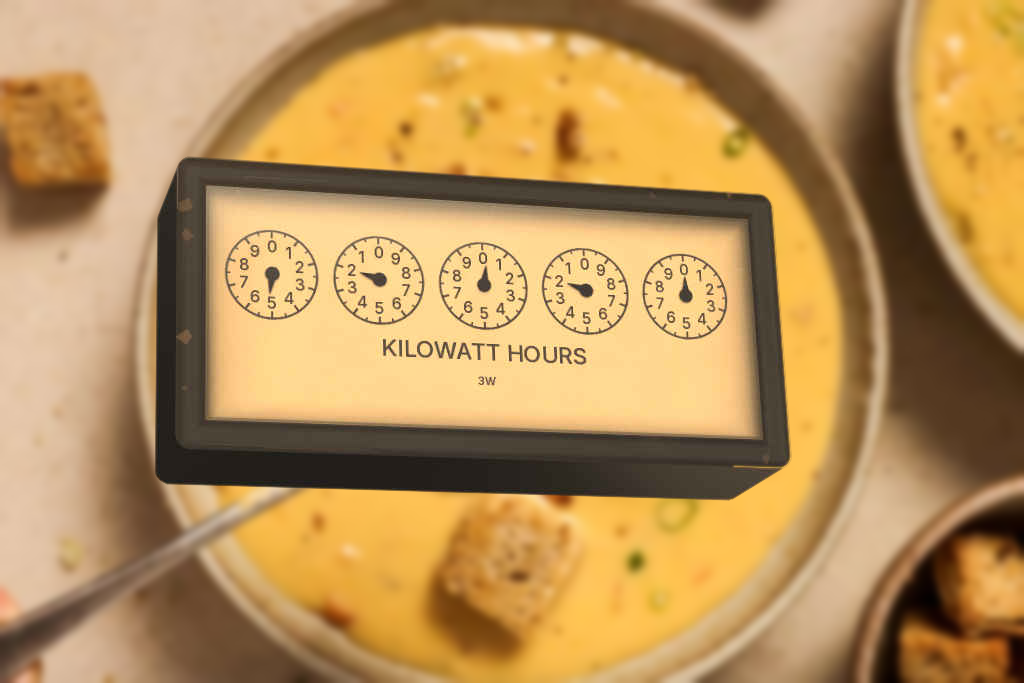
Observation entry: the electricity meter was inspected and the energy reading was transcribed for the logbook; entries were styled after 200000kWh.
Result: 52020kWh
